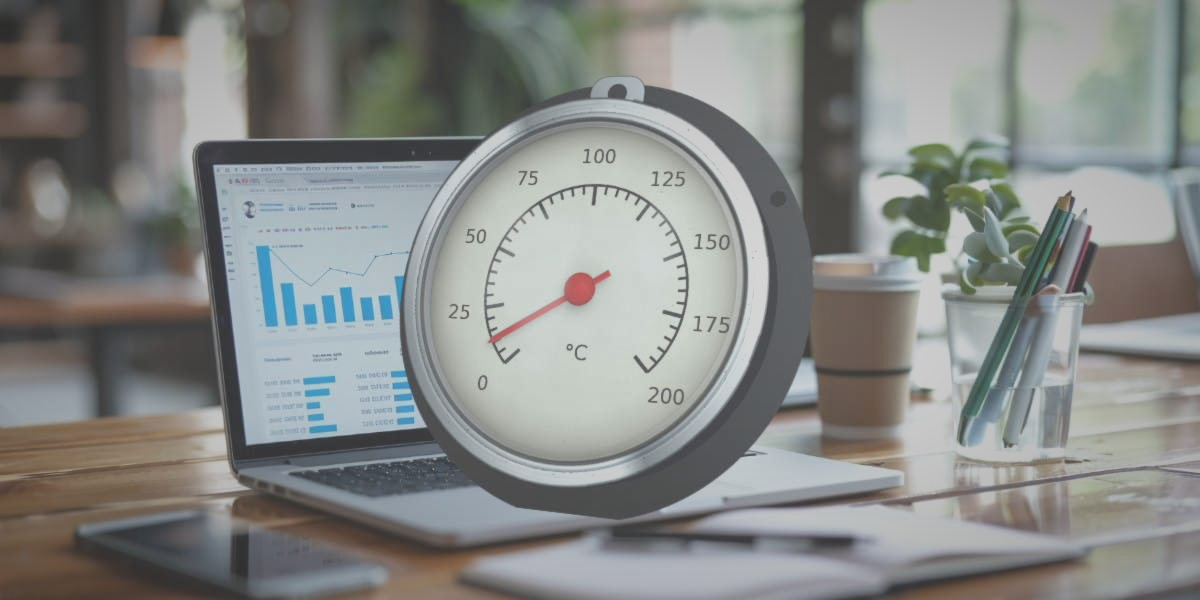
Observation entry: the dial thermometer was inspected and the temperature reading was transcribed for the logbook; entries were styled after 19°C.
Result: 10°C
